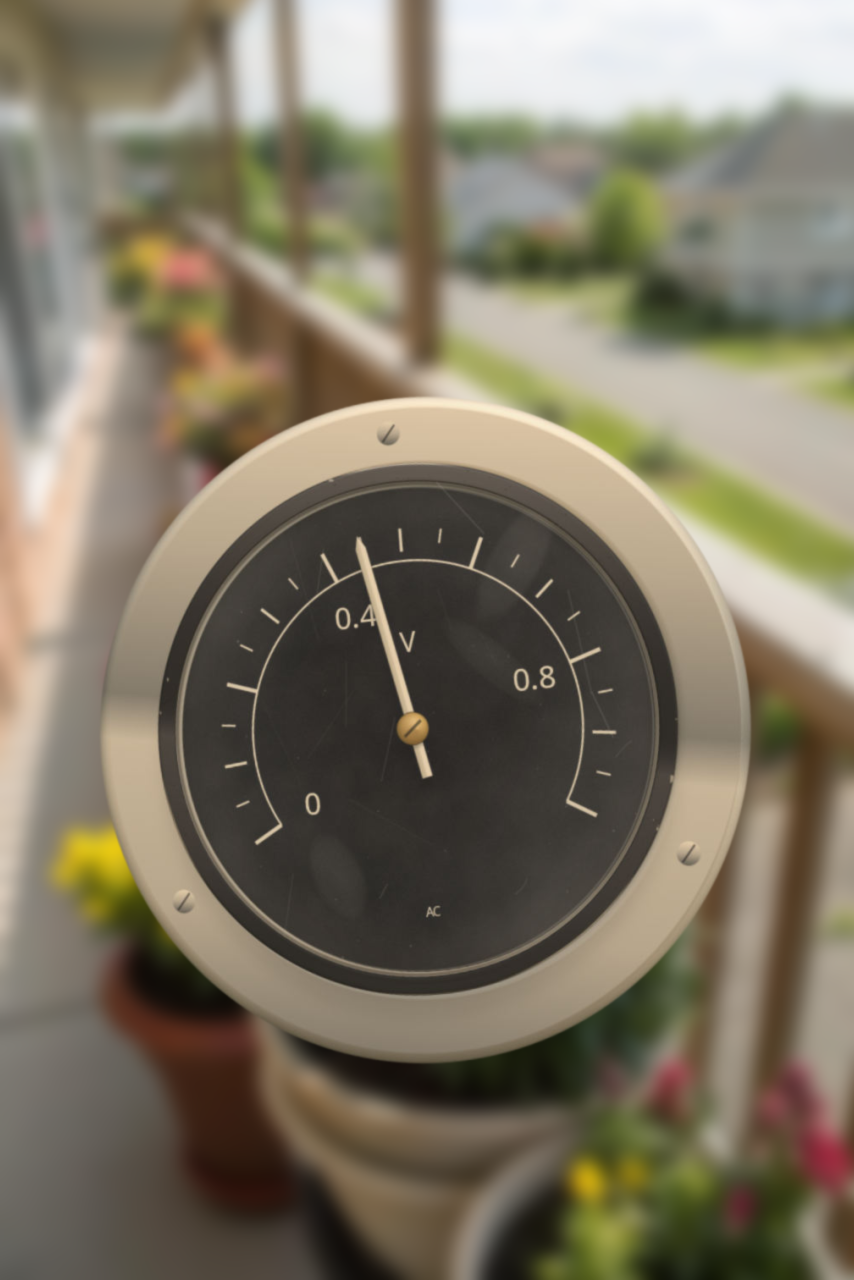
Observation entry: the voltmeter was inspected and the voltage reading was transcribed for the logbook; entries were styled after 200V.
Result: 0.45V
